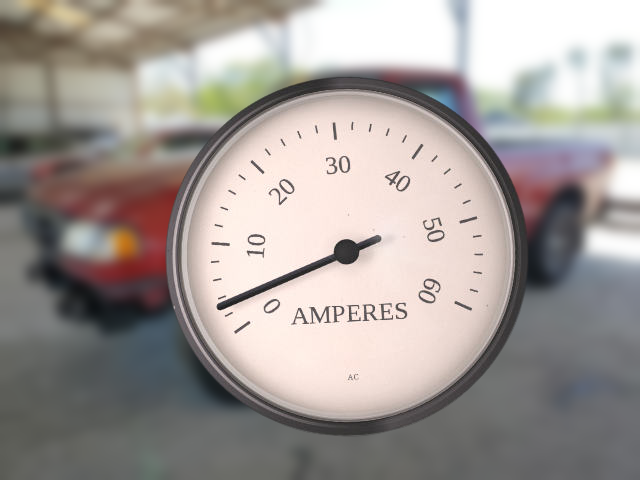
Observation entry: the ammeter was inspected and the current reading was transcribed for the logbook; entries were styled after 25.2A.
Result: 3A
